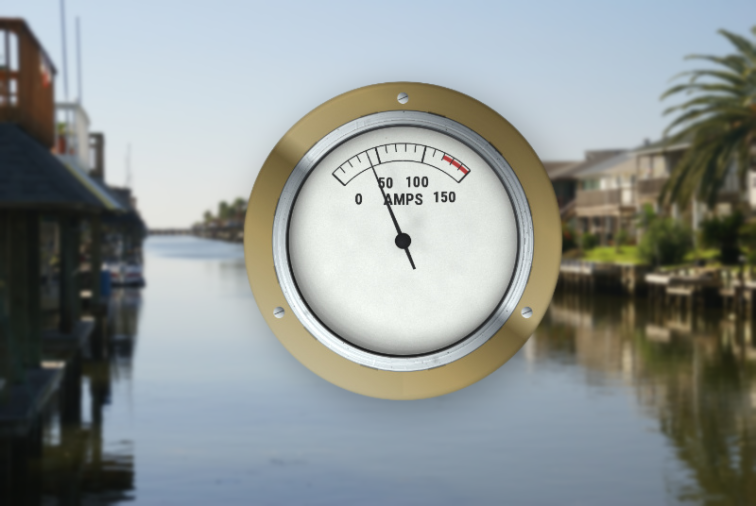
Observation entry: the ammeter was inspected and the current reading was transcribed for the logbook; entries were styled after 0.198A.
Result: 40A
